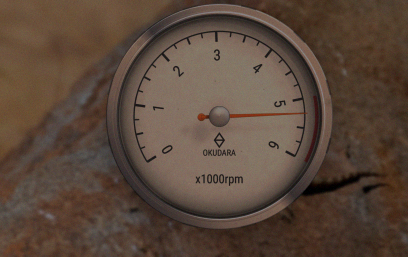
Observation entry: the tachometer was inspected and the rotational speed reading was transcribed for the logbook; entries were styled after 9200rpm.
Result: 5250rpm
